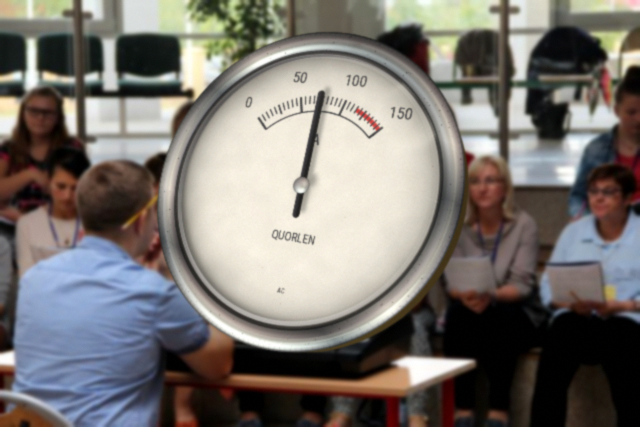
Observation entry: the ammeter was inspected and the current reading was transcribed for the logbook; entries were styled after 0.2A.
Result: 75A
